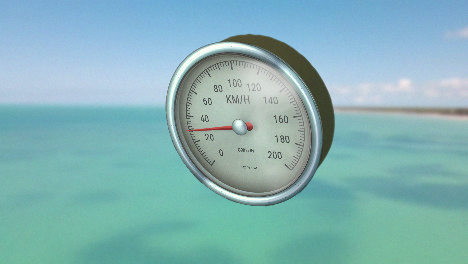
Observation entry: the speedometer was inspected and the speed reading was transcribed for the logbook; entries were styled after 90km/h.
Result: 30km/h
